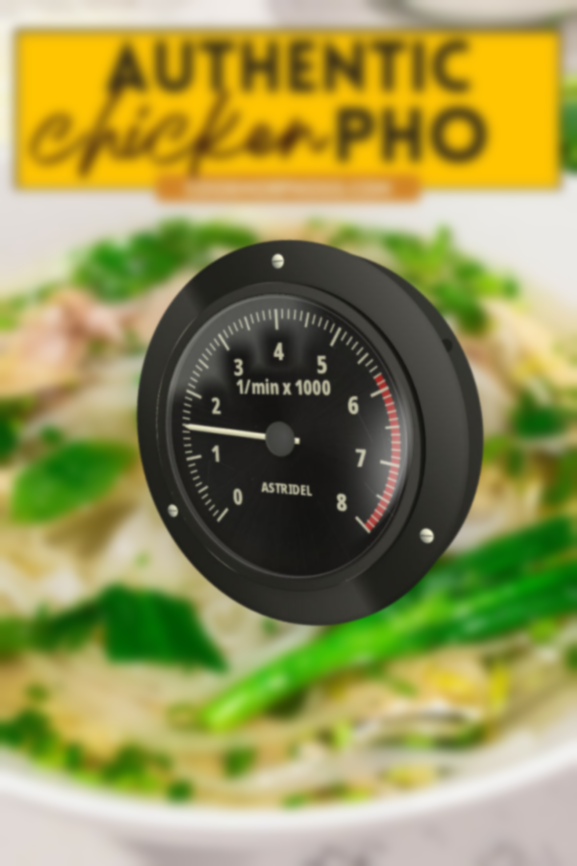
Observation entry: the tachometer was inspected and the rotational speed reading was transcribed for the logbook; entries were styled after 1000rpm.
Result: 1500rpm
